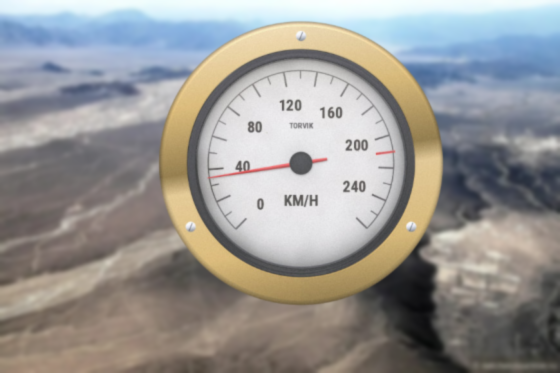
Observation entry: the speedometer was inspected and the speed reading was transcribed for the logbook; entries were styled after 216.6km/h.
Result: 35km/h
